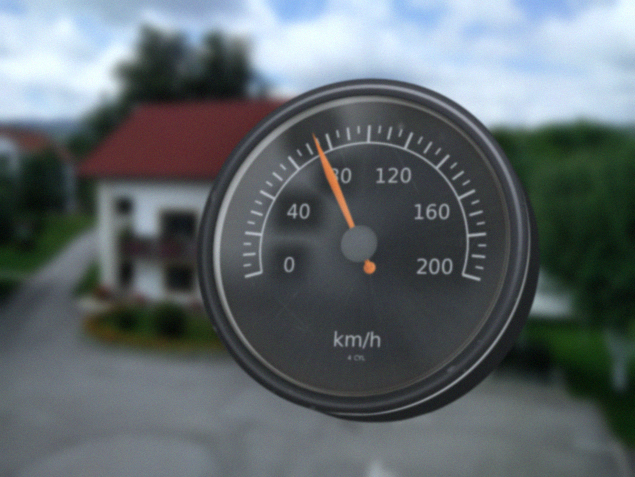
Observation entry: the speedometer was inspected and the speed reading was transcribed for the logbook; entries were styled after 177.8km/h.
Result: 75km/h
